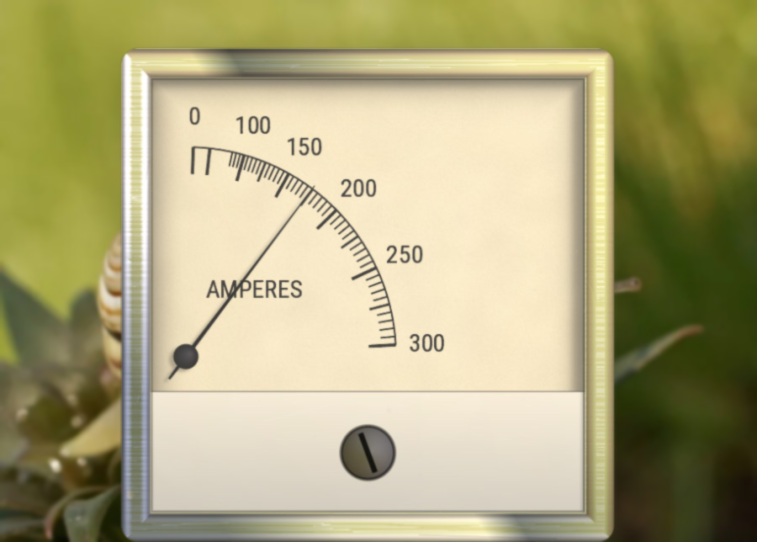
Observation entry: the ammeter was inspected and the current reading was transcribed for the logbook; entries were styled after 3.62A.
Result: 175A
